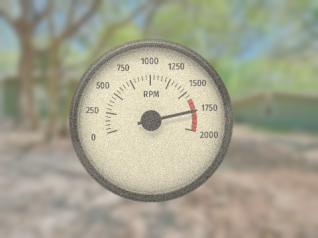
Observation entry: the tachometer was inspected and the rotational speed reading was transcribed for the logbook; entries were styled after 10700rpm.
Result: 1750rpm
